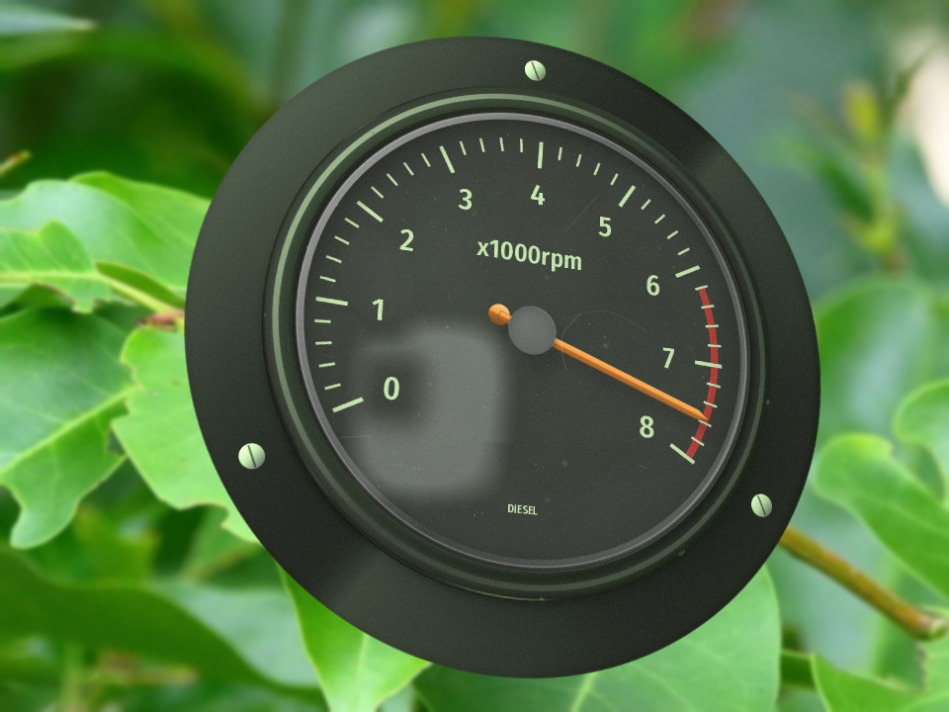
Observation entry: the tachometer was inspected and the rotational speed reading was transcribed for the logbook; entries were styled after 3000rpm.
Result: 7600rpm
